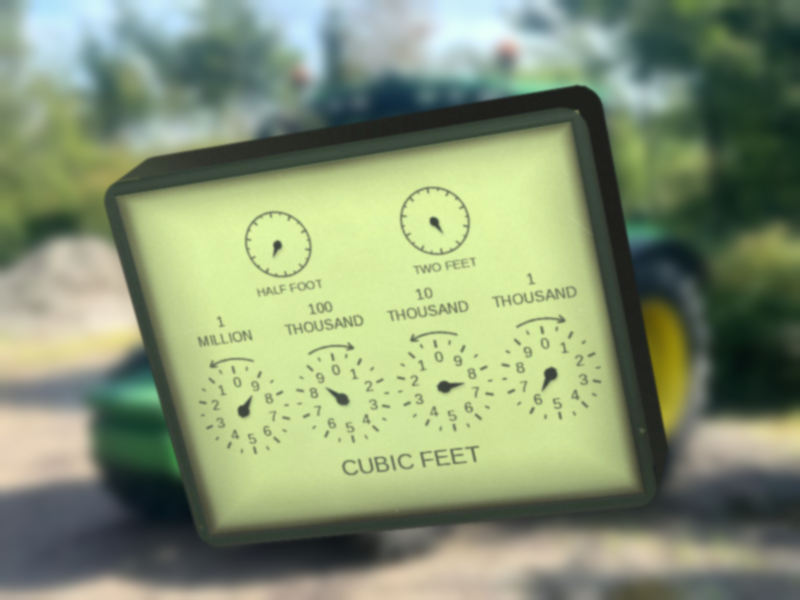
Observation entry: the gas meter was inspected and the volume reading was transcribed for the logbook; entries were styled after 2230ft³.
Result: 887600ft³
